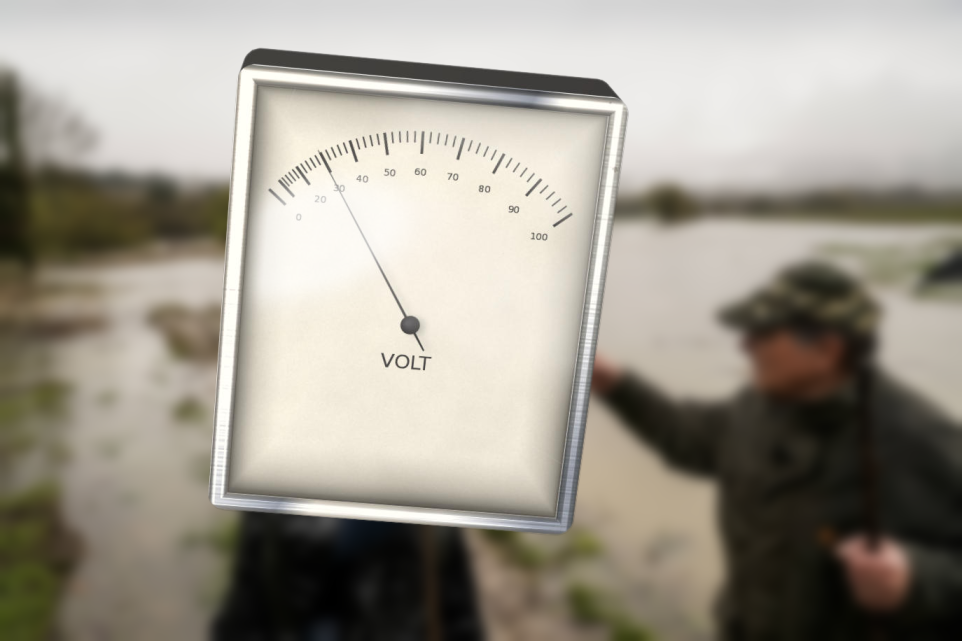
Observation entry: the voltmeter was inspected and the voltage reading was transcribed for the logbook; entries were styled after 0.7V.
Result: 30V
